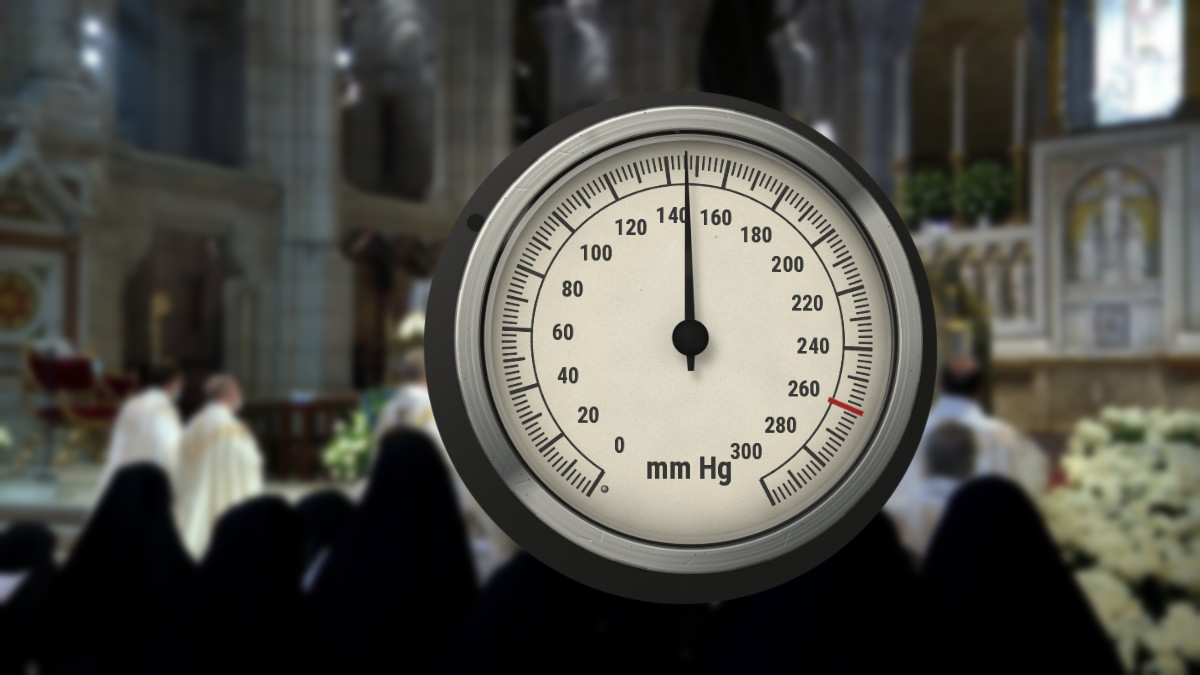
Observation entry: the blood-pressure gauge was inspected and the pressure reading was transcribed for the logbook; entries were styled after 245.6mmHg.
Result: 146mmHg
